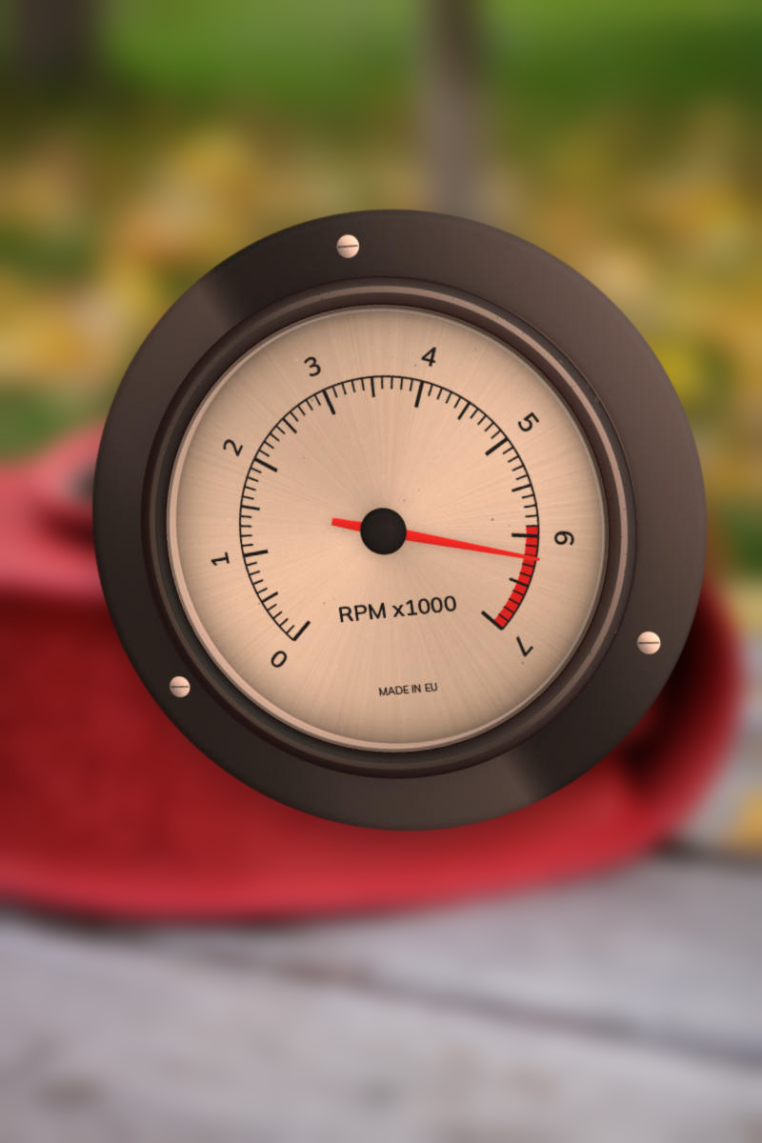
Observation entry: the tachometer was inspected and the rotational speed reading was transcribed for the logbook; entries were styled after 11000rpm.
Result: 6200rpm
